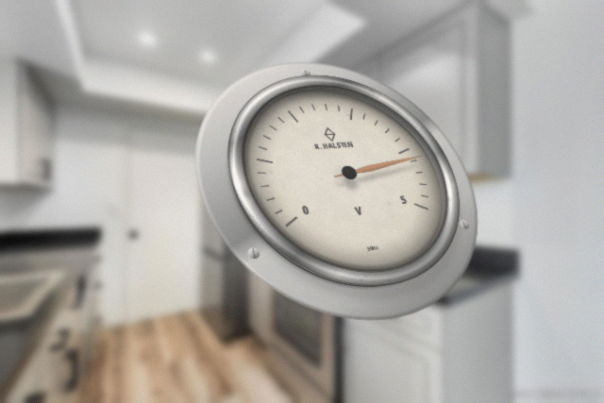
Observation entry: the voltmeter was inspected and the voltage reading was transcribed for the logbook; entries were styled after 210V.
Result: 4.2V
